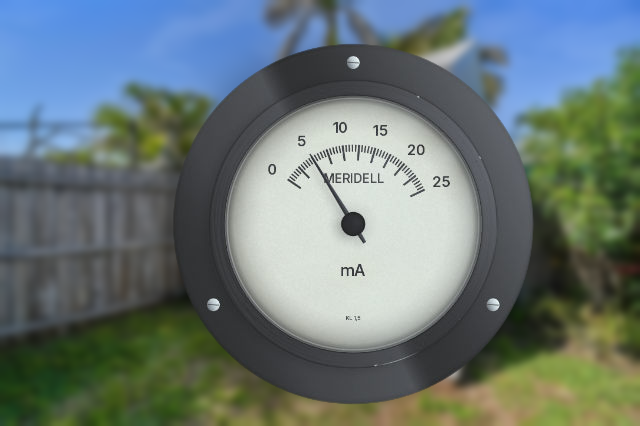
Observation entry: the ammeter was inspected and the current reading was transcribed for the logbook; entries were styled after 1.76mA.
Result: 5mA
